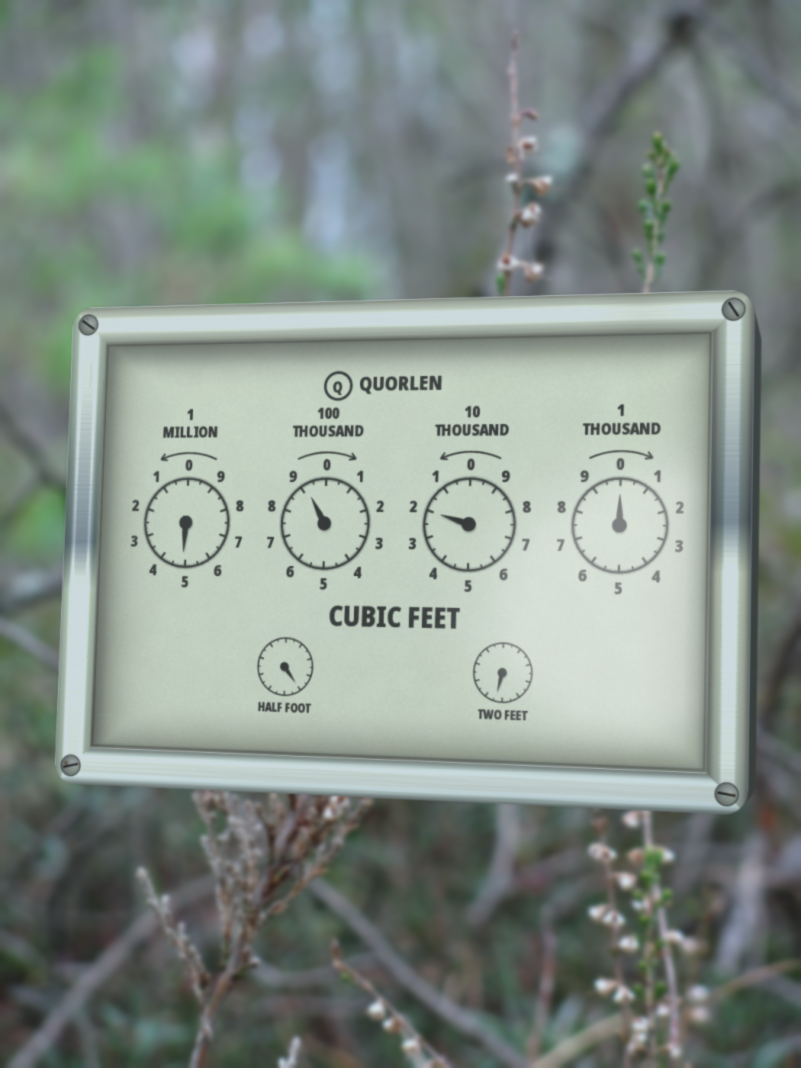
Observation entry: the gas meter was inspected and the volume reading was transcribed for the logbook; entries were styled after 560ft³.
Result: 492000ft³
